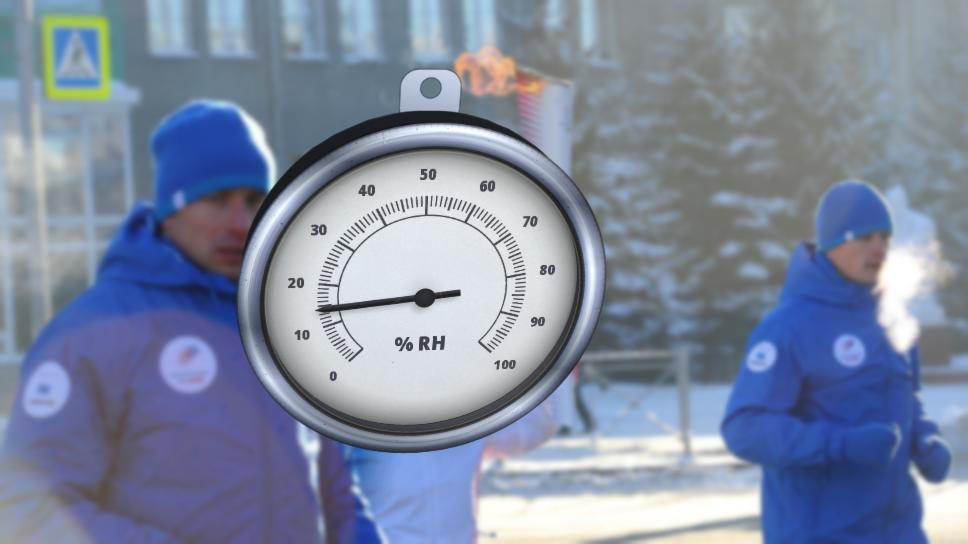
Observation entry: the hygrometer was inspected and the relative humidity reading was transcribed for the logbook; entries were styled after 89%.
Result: 15%
